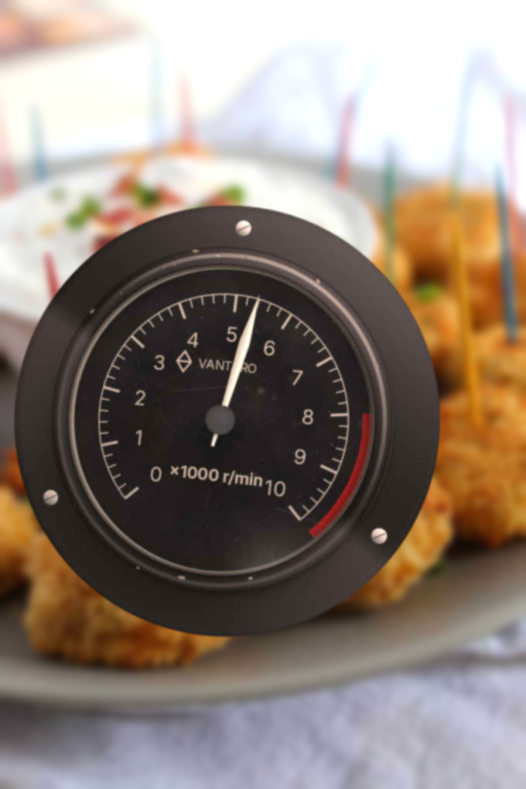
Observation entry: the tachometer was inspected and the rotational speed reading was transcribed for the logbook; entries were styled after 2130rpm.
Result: 5400rpm
